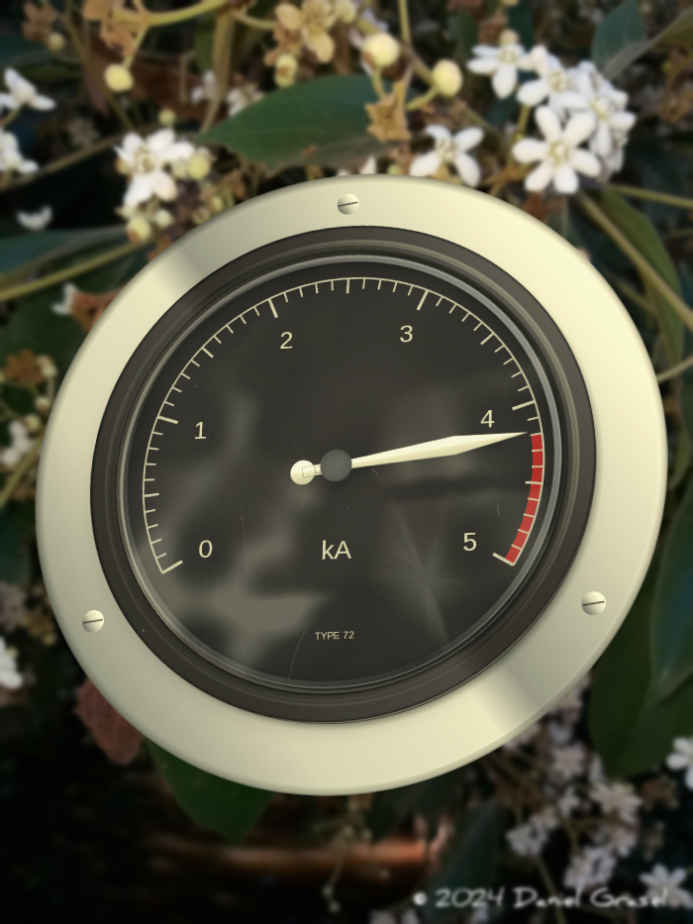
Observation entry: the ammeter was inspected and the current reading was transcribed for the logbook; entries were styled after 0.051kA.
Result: 4.2kA
